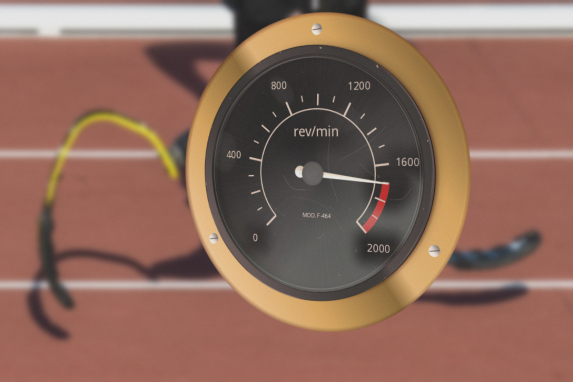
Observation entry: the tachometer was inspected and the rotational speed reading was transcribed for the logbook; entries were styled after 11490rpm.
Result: 1700rpm
